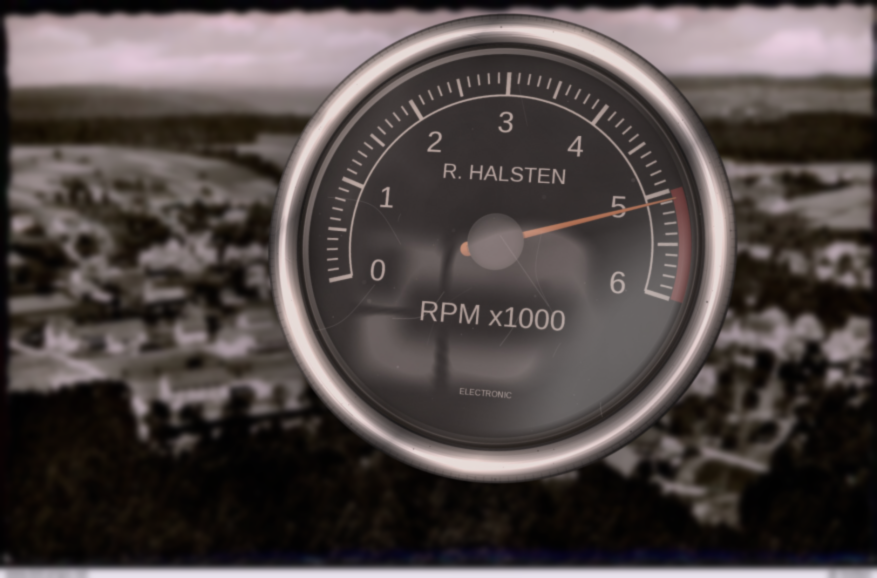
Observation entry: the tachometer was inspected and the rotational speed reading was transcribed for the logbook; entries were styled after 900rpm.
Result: 5100rpm
